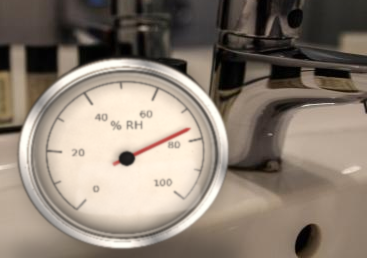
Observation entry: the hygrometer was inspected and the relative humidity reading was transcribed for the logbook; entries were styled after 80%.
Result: 75%
